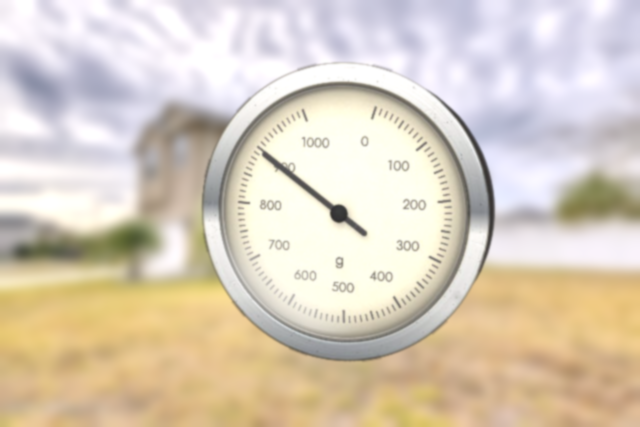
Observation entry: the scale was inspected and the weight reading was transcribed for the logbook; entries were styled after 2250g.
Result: 900g
